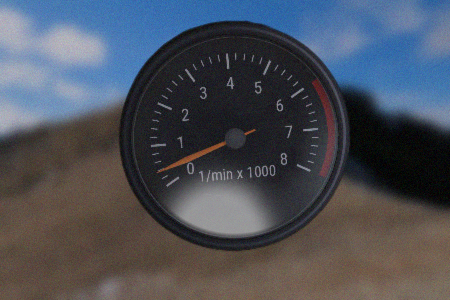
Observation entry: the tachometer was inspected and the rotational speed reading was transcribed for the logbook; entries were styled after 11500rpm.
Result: 400rpm
